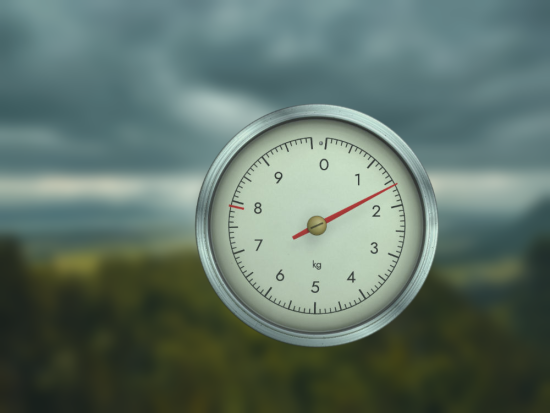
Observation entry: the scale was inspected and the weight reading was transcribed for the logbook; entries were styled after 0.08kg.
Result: 1.6kg
